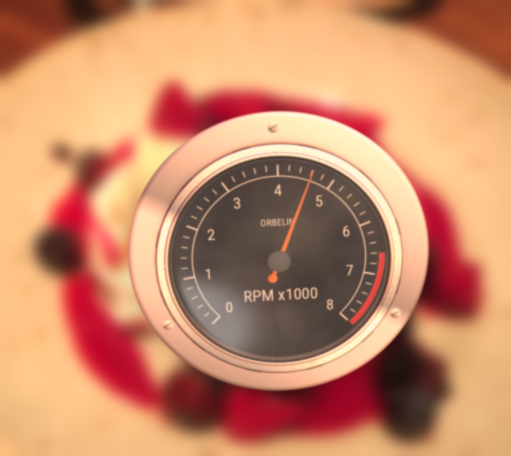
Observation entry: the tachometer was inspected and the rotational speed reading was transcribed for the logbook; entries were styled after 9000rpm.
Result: 4600rpm
